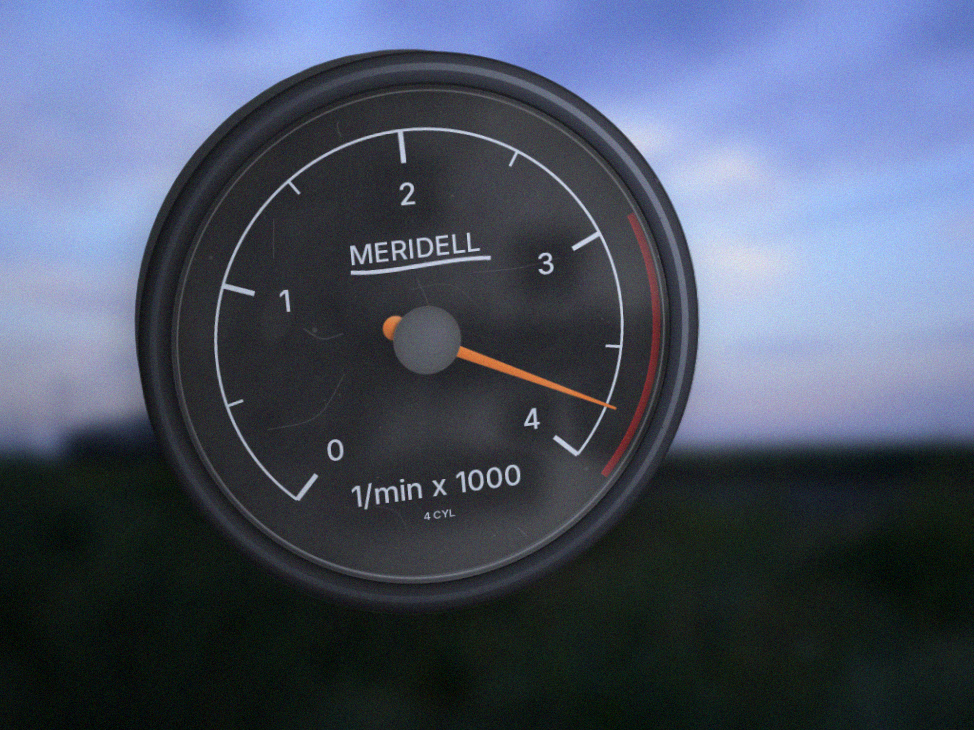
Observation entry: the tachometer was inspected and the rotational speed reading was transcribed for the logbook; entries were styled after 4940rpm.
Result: 3750rpm
